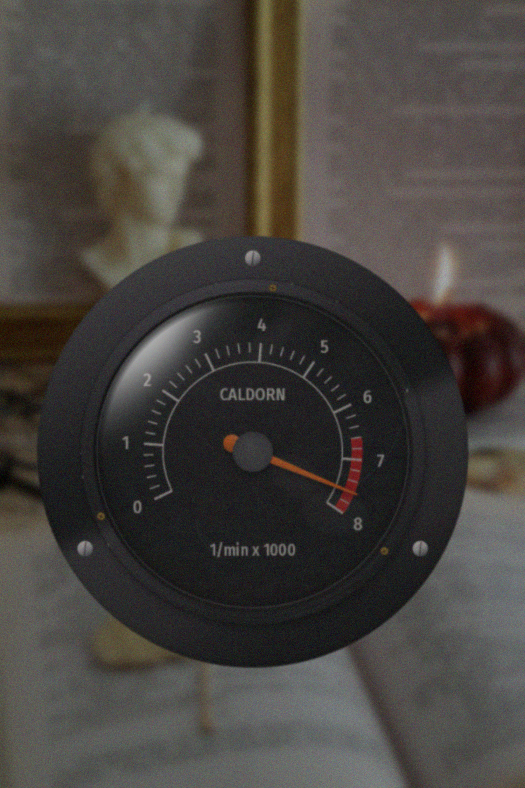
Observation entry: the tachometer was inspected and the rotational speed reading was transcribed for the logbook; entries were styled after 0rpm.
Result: 7600rpm
